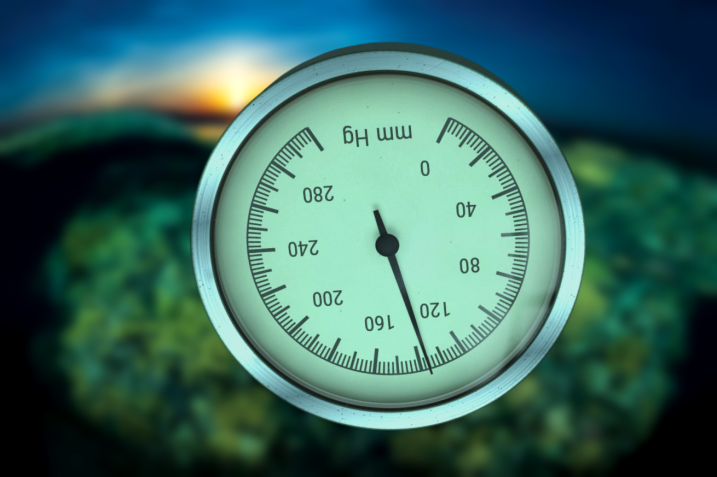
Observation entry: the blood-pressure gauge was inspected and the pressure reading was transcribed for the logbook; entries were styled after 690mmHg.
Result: 136mmHg
